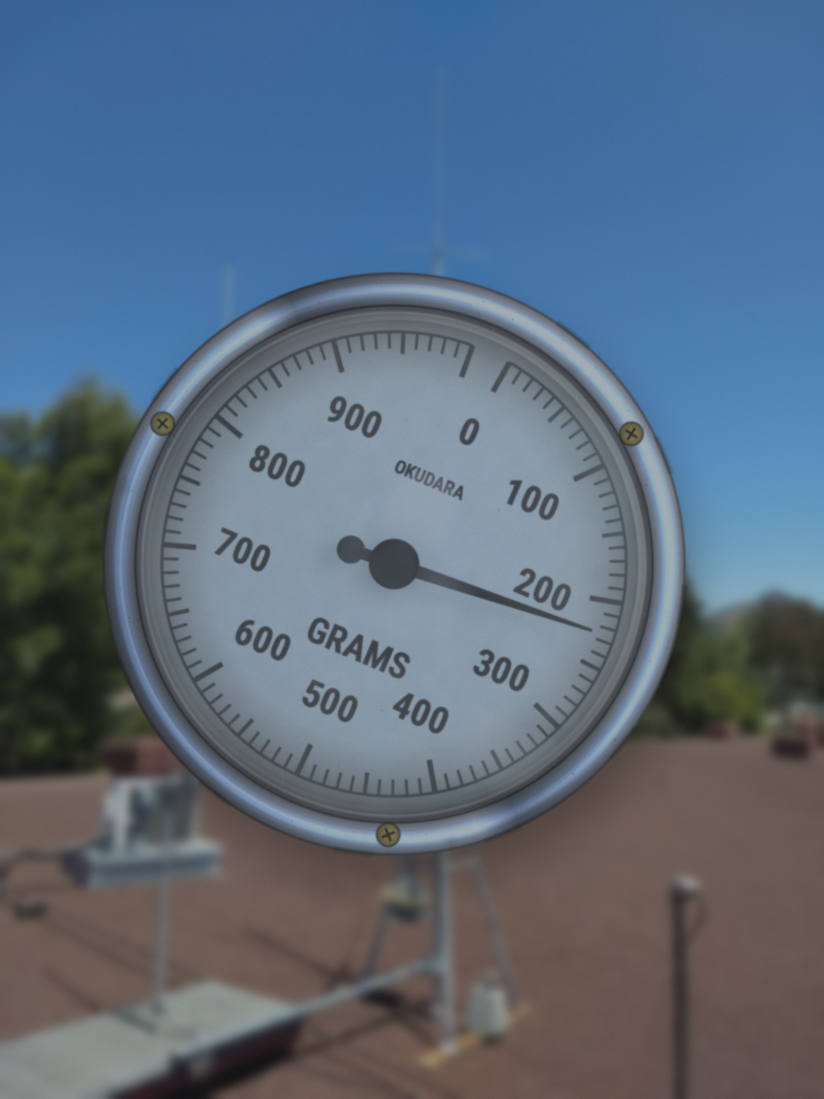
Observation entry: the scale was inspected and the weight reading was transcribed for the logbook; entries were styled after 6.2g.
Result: 225g
